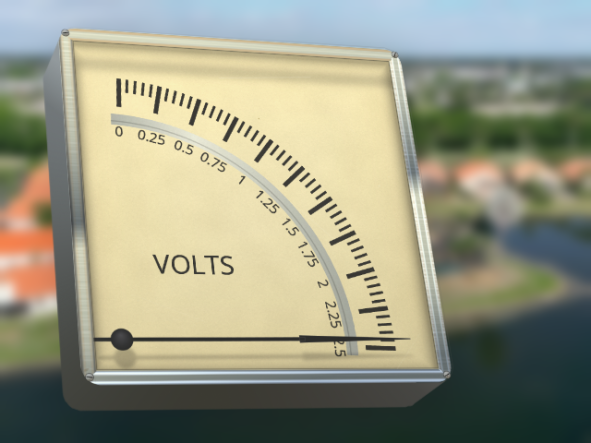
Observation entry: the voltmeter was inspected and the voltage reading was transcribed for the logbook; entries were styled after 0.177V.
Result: 2.45V
